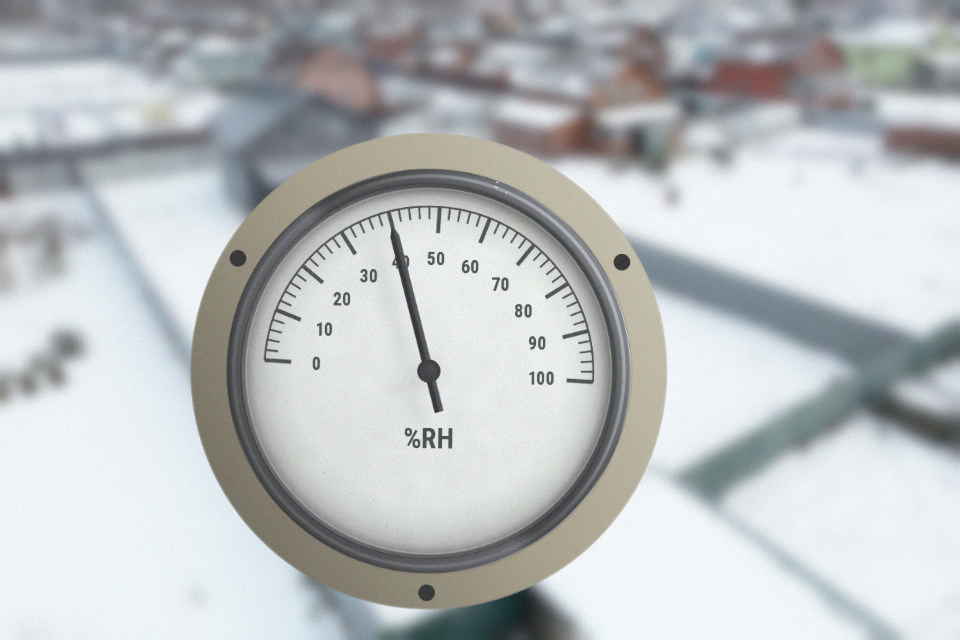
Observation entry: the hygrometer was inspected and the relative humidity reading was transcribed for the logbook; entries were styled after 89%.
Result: 40%
